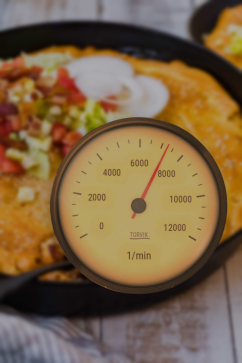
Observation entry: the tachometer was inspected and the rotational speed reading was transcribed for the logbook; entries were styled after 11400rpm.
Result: 7250rpm
